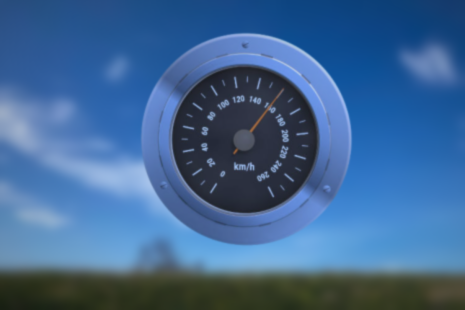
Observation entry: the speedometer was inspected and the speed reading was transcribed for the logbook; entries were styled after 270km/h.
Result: 160km/h
